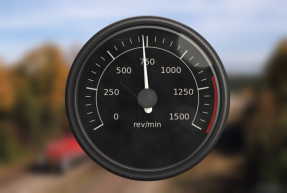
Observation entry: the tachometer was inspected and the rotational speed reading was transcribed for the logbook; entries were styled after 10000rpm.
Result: 725rpm
